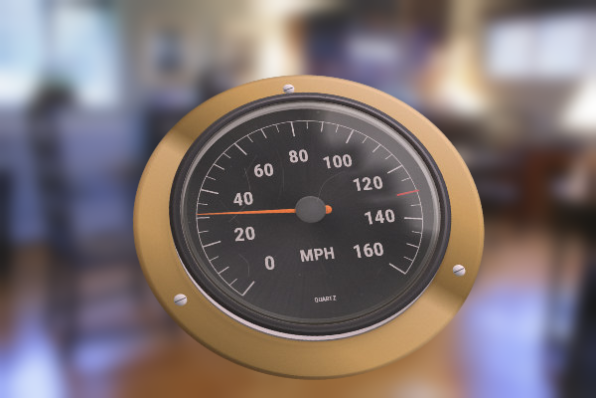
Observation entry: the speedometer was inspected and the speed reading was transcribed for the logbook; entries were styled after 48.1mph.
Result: 30mph
